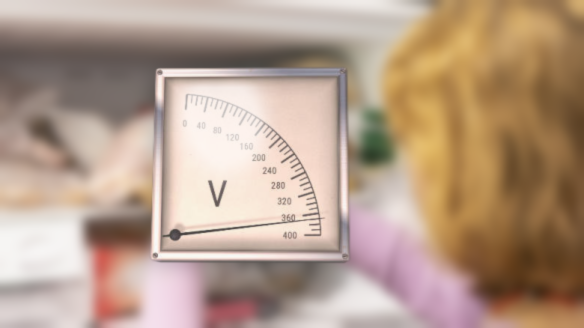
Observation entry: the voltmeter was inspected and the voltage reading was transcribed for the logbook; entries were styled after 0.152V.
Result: 370V
